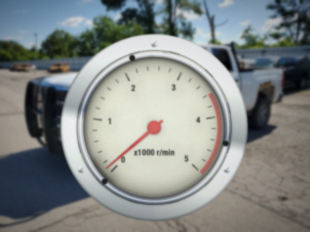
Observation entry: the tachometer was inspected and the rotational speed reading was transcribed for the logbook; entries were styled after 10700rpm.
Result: 100rpm
